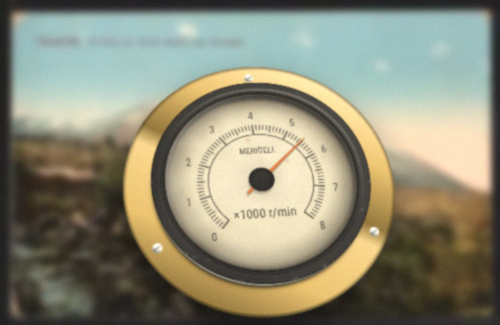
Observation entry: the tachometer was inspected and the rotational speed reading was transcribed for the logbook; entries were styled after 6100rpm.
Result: 5500rpm
